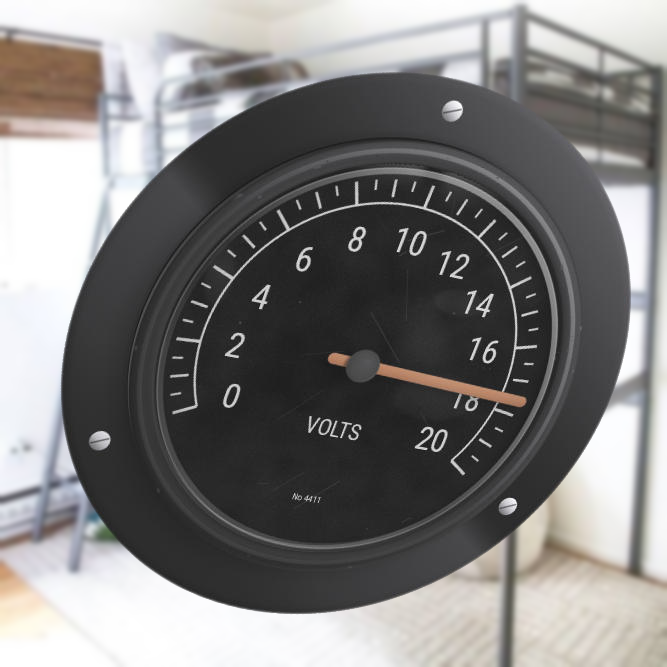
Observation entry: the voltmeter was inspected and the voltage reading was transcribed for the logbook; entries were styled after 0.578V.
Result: 17.5V
